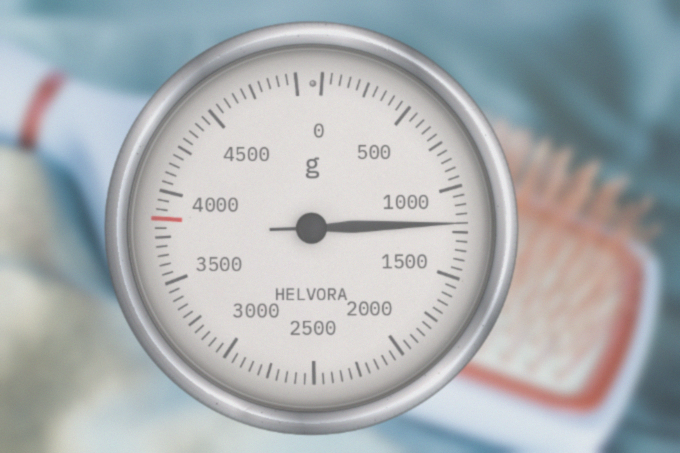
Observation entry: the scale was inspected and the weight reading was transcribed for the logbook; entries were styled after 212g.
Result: 1200g
